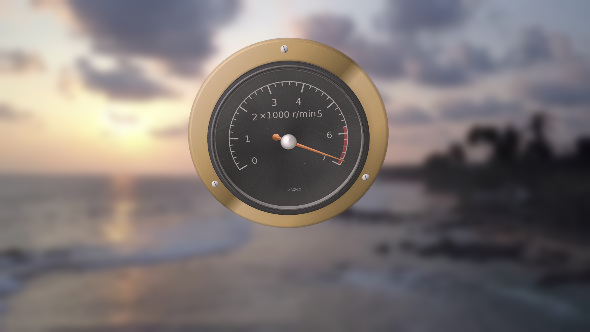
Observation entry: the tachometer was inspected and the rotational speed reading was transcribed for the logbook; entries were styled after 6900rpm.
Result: 6800rpm
